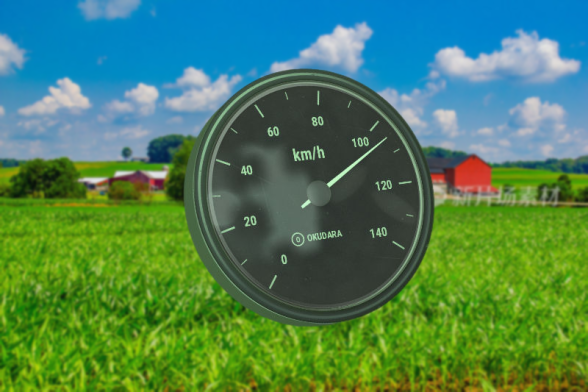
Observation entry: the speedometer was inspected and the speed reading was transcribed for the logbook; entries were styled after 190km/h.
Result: 105km/h
